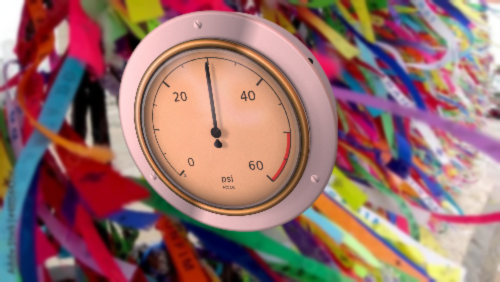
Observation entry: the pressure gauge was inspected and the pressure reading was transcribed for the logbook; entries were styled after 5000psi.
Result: 30psi
